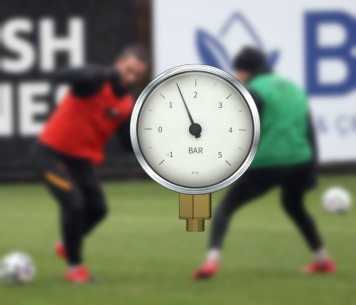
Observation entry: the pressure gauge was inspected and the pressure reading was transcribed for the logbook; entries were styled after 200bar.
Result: 1.5bar
